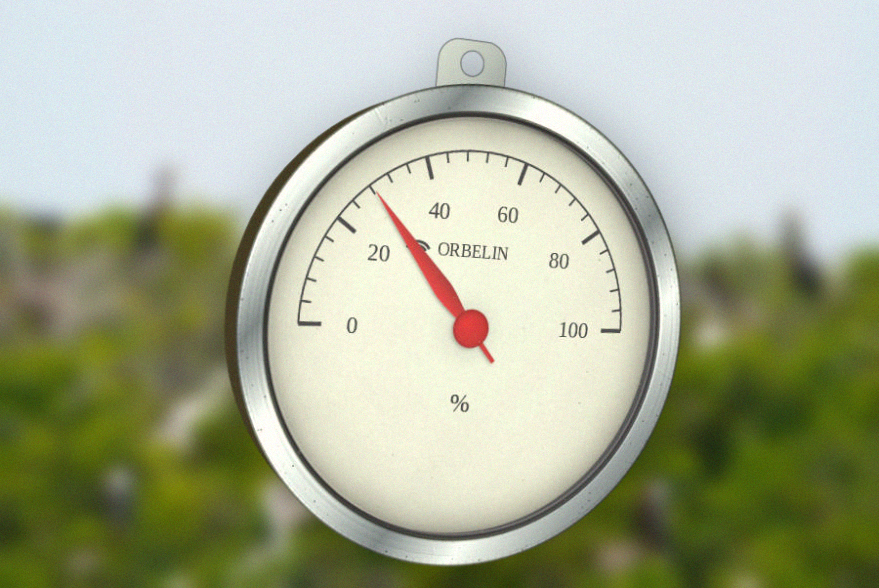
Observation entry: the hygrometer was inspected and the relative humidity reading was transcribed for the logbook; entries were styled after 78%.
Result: 28%
